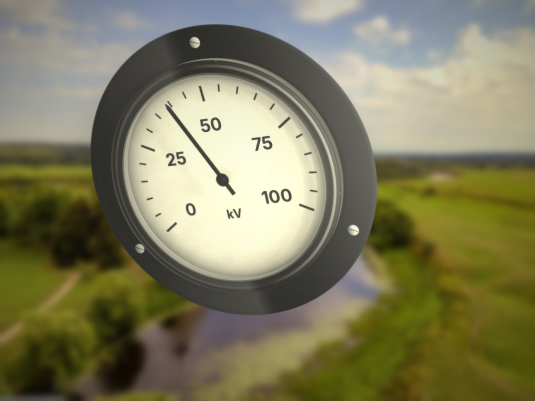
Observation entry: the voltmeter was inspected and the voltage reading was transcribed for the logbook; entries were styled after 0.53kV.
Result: 40kV
